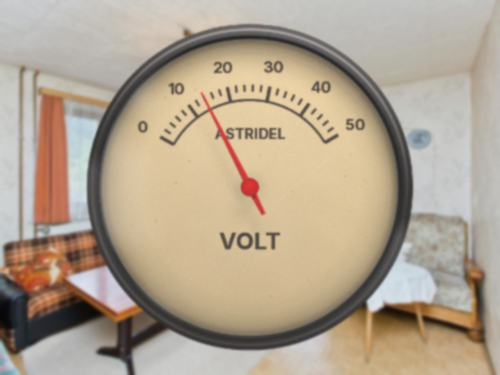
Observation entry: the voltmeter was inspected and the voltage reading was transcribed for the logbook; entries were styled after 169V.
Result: 14V
